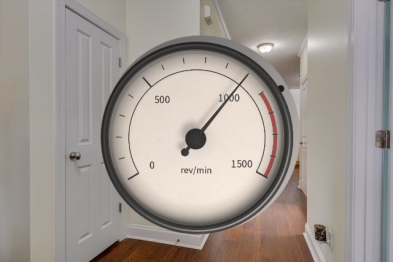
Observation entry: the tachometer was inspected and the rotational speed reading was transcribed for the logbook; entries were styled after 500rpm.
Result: 1000rpm
